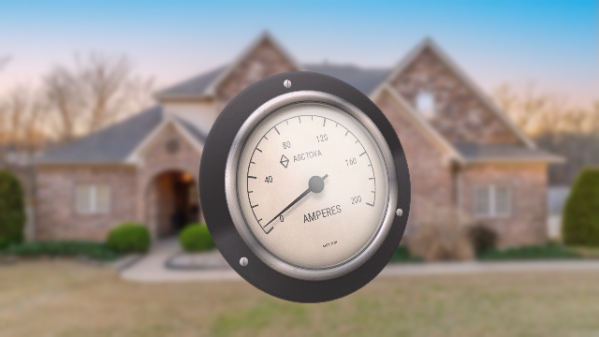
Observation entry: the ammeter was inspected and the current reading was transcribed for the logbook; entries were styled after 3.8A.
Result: 5A
